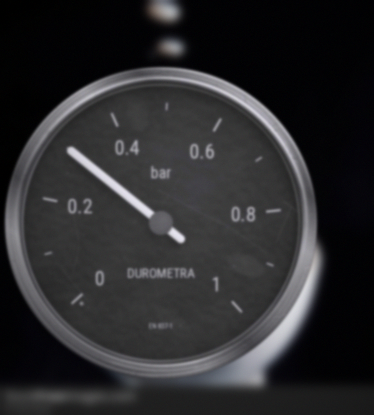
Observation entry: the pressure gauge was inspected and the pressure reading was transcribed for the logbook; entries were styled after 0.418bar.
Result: 0.3bar
